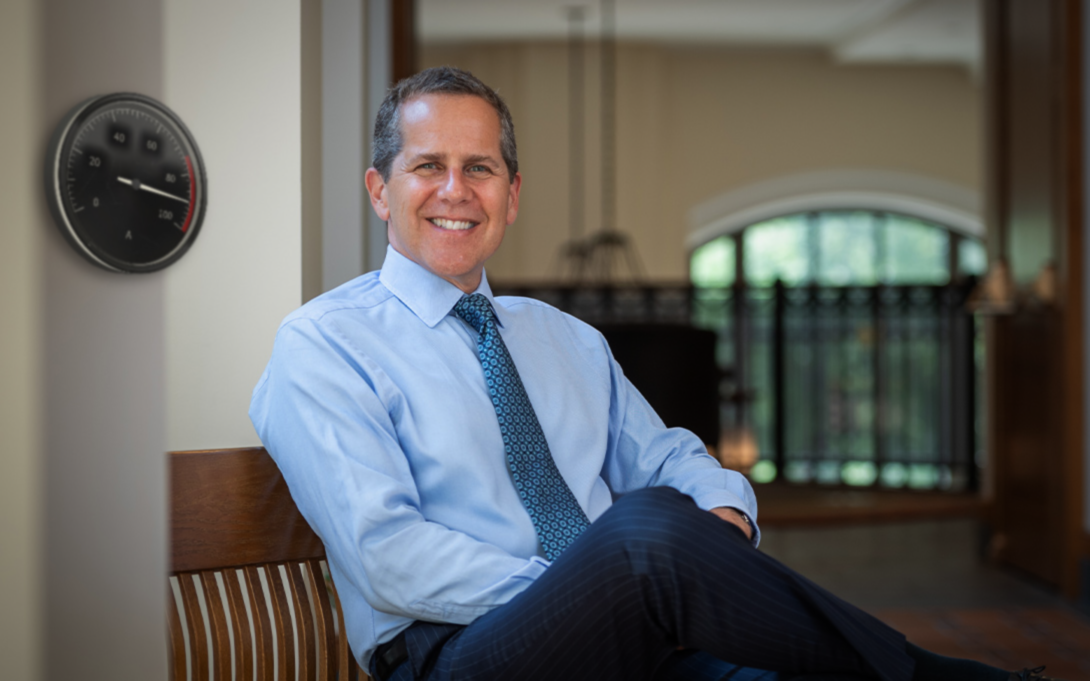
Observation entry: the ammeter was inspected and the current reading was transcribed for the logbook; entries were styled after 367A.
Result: 90A
